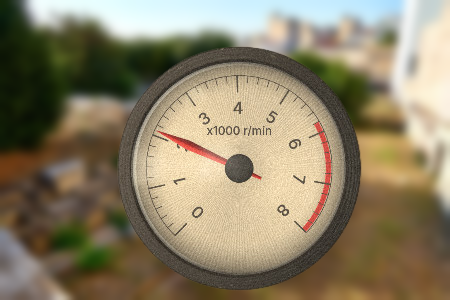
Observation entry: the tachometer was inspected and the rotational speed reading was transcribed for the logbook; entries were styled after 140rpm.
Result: 2100rpm
